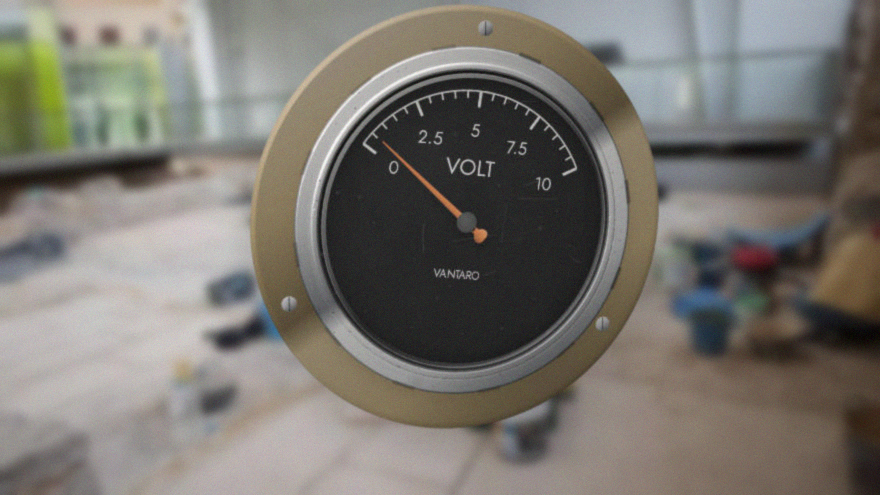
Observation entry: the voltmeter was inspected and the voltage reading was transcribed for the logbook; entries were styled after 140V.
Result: 0.5V
